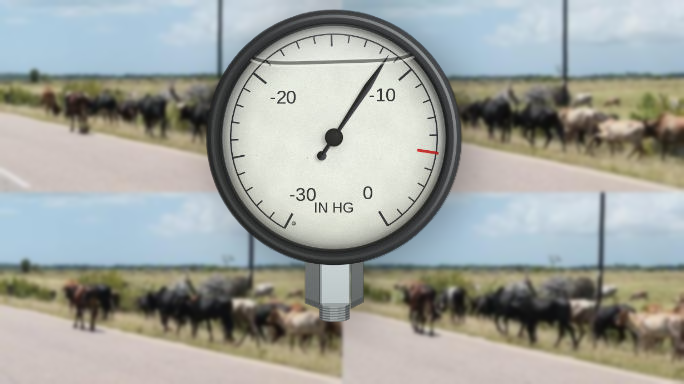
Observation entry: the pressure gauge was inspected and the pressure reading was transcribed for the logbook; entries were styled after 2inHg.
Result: -11.5inHg
